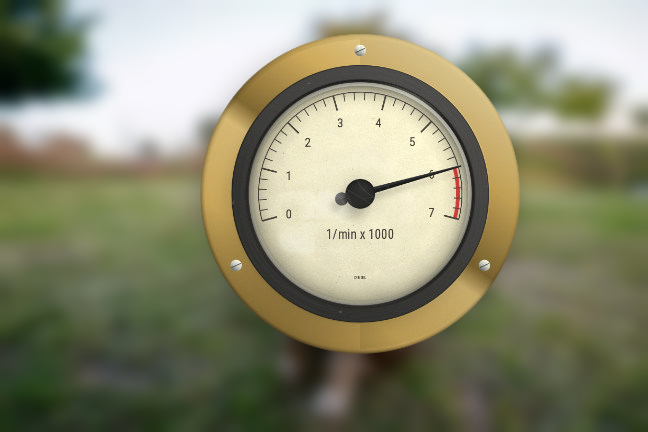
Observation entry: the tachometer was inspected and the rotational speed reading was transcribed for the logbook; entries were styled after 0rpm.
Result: 6000rpm
